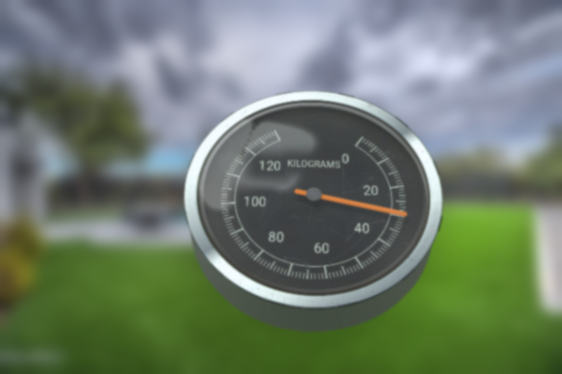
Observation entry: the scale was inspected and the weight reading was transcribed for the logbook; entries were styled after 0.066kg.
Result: 30kg
